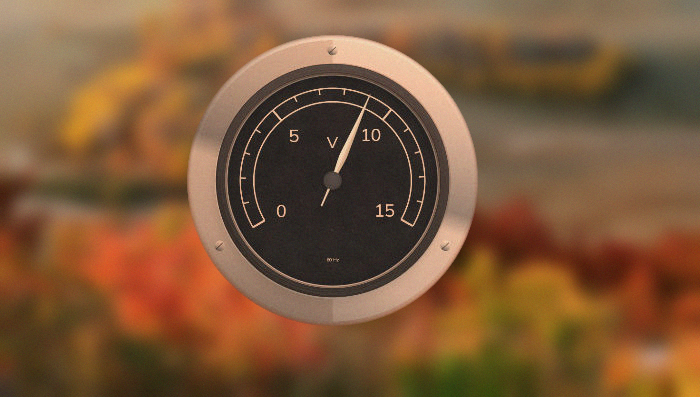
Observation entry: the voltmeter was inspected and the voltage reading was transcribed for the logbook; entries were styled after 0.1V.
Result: 9V
